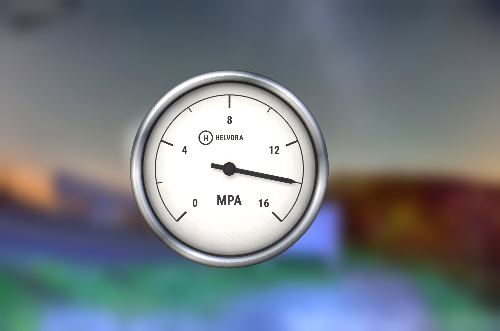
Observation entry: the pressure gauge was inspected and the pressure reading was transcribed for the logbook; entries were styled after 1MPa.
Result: 14MPa
